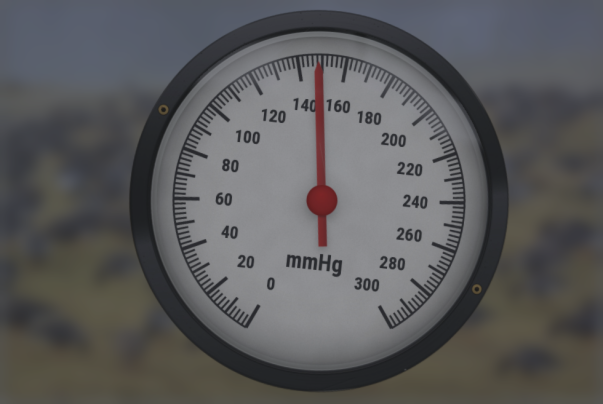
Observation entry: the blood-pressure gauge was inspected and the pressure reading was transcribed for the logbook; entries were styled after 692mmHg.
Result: 148mmHg
